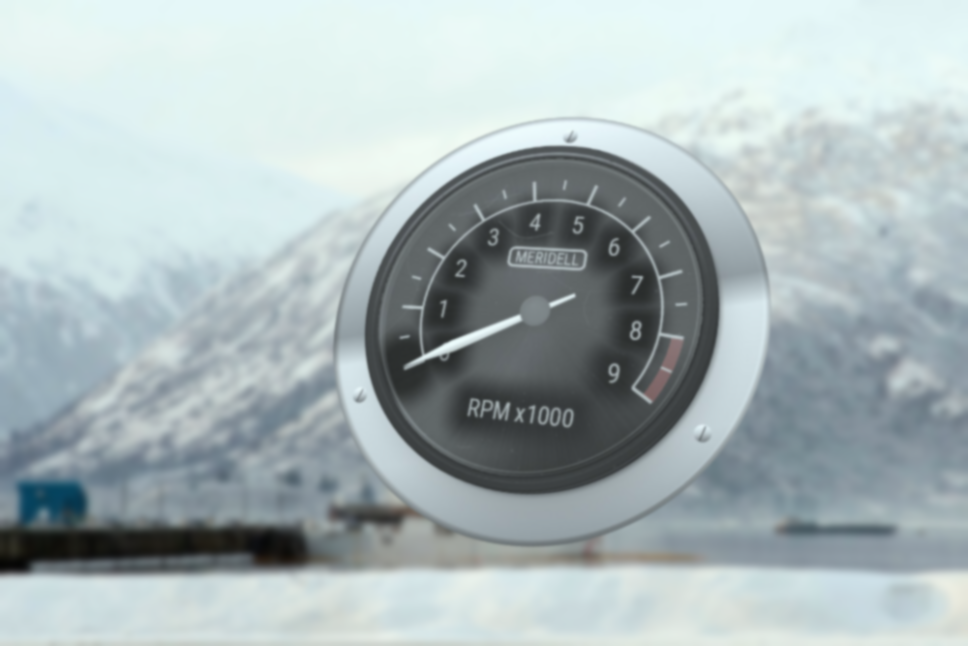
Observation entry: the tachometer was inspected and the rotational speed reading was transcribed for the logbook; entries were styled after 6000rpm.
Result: 0rpm
